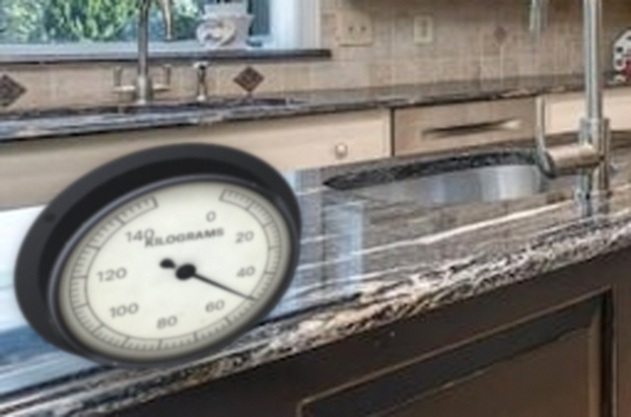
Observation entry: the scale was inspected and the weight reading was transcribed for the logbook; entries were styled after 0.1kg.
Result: 50kg
